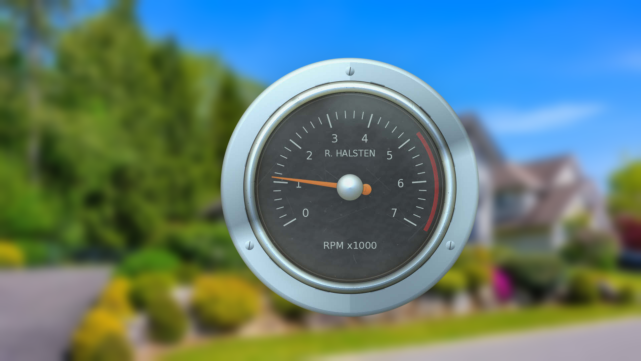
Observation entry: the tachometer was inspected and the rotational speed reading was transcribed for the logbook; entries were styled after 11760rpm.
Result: 1100rpm
